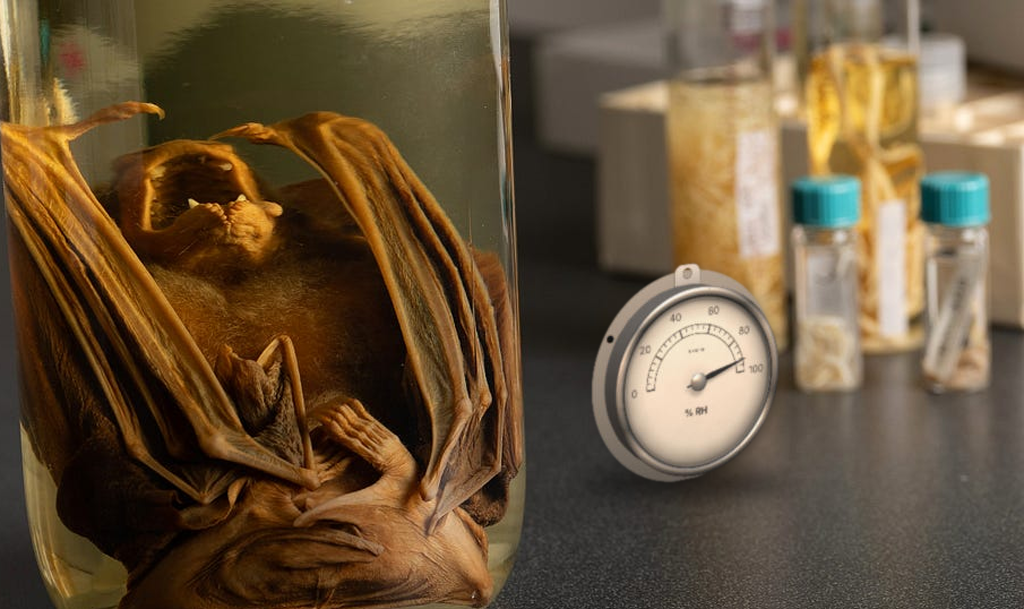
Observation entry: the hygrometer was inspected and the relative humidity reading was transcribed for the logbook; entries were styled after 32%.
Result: 92%
